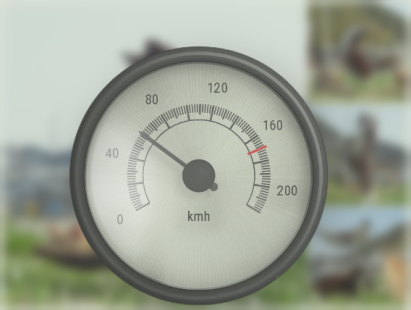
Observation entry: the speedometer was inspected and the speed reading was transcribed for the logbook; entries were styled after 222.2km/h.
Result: 60km/h
